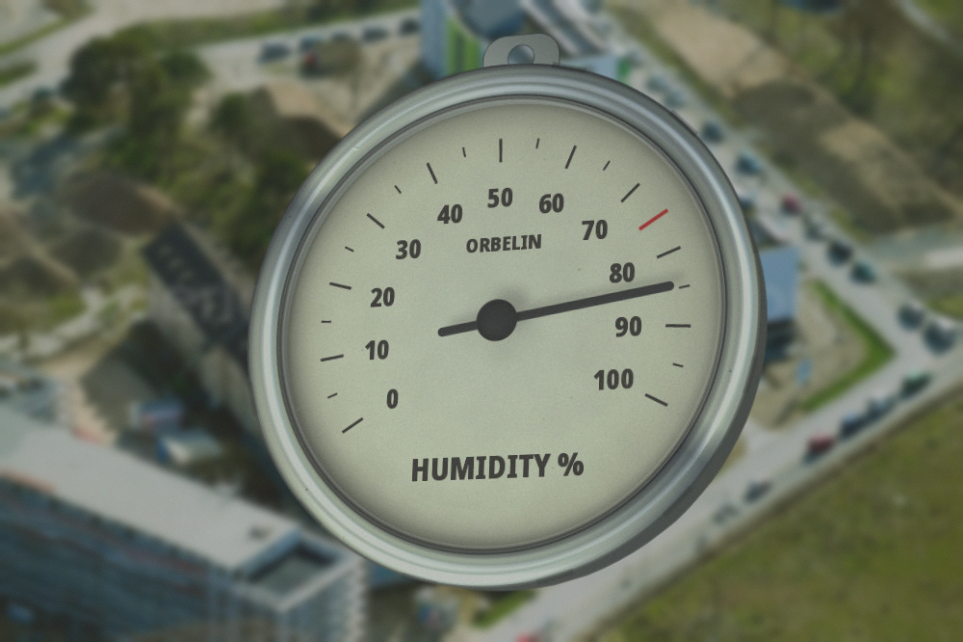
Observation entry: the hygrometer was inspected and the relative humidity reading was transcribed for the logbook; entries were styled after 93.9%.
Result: 85%
